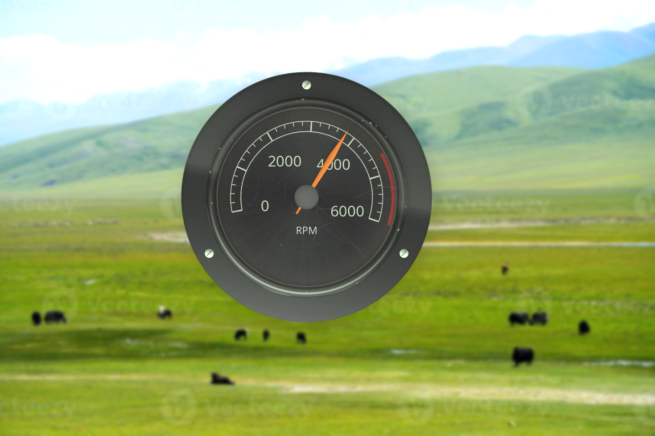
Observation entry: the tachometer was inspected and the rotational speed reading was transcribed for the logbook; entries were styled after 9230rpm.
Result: 3800rpm
